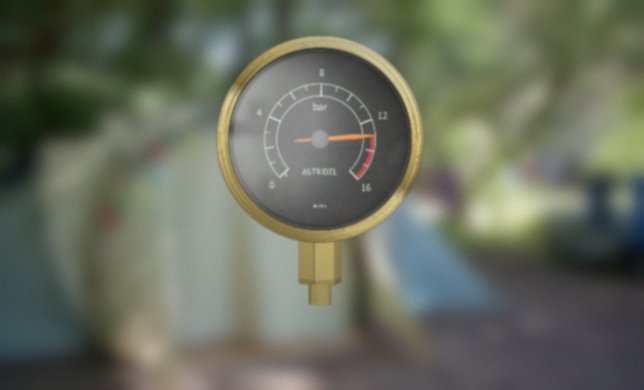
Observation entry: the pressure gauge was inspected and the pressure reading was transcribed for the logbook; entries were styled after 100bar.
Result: 13bar
